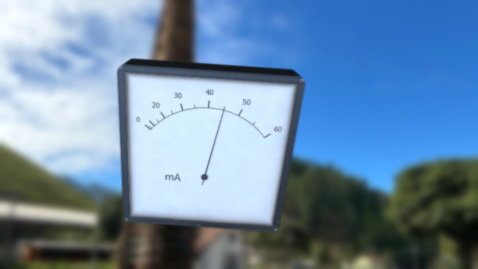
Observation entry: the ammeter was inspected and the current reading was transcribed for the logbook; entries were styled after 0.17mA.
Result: 45mA
